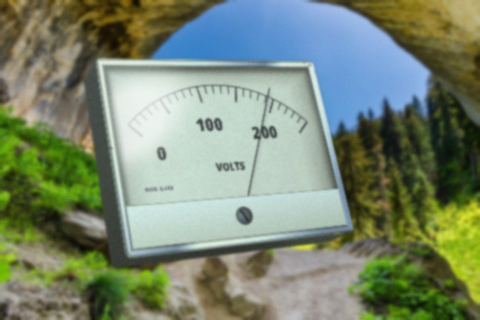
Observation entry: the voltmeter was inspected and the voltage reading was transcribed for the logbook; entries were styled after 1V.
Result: 190V
